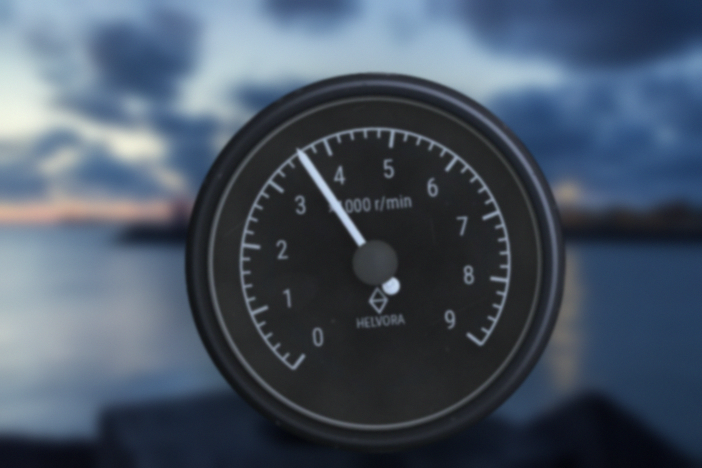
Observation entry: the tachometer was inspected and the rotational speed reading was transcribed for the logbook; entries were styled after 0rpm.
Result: 3600rpm
